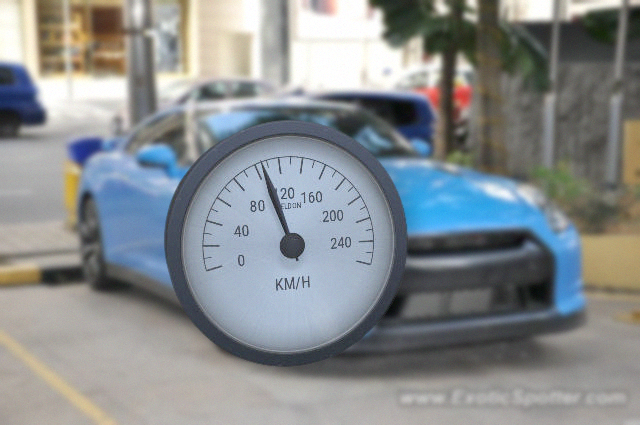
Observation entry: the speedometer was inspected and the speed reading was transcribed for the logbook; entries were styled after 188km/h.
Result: 105km/h
